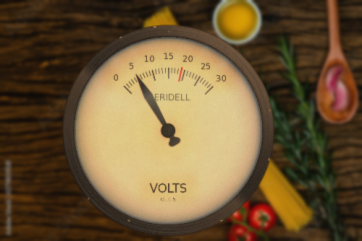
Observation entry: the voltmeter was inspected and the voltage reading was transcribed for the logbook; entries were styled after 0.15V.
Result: 5V
